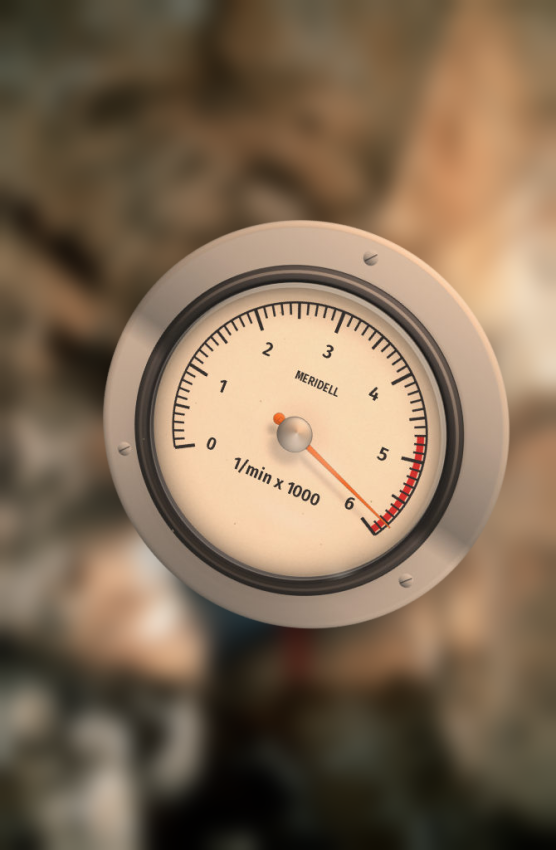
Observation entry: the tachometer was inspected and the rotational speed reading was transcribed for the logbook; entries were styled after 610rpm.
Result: 5800rpm
